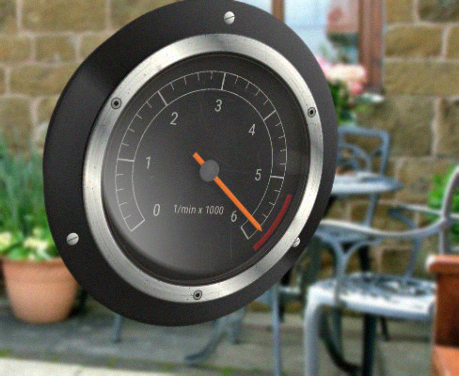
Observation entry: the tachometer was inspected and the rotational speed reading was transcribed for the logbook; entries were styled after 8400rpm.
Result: 5800rpm
